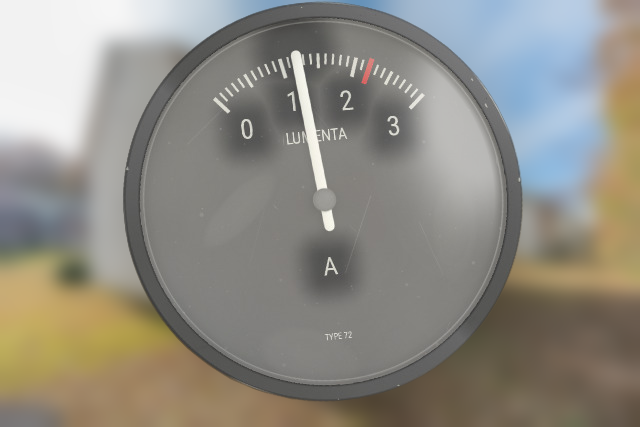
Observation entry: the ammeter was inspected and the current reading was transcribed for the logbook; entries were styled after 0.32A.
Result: 1.2A
